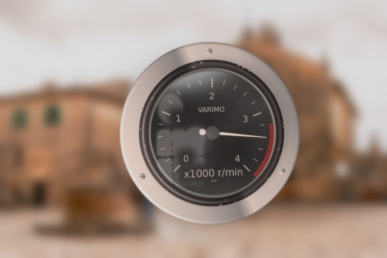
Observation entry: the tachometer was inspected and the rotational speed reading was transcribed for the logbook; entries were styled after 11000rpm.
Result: 3400rpm
